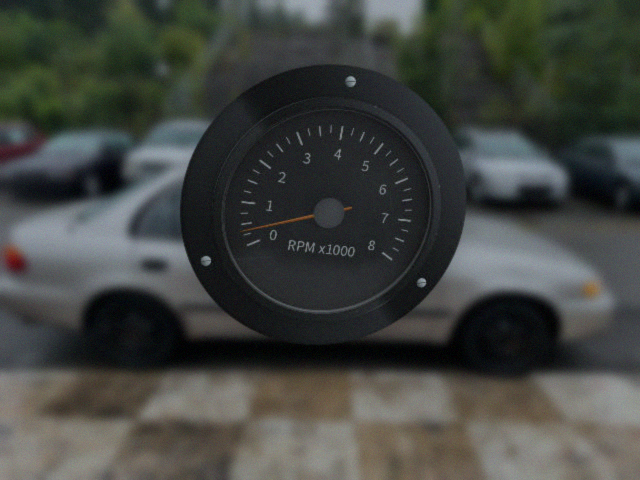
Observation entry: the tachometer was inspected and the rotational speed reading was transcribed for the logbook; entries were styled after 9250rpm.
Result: 375rpm
